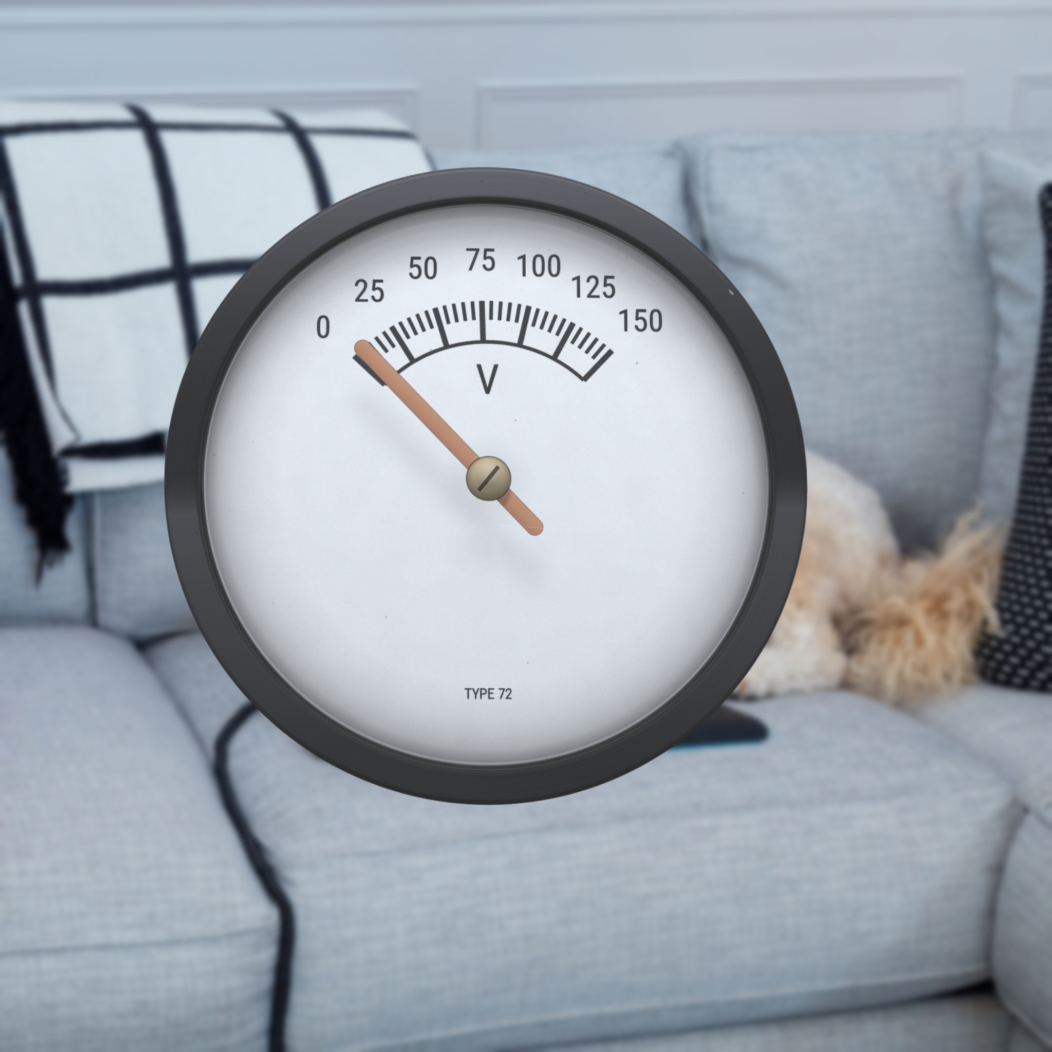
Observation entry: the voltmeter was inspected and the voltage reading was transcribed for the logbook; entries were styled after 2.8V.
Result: 5V
